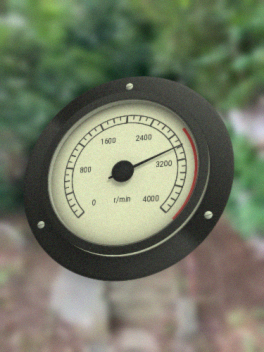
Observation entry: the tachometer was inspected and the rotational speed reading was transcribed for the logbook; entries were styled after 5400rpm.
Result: 3000rpm
